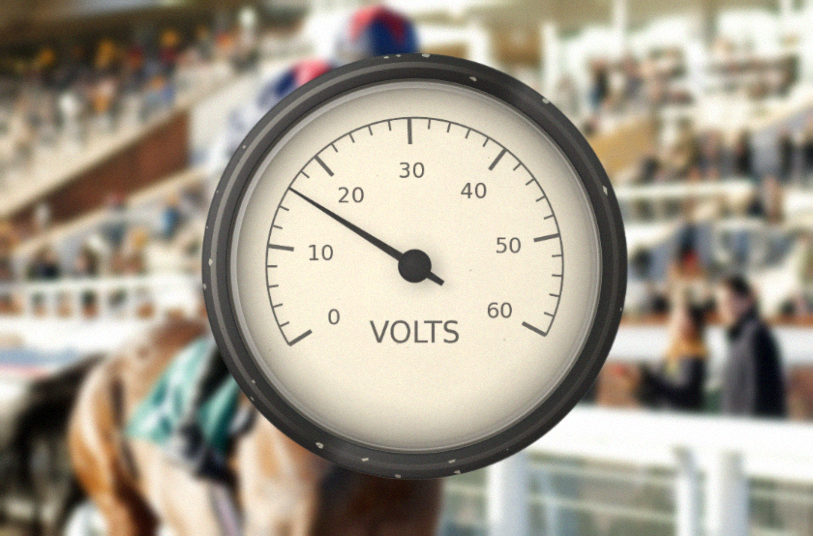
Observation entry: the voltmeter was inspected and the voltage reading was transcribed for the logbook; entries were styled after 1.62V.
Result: 16V
